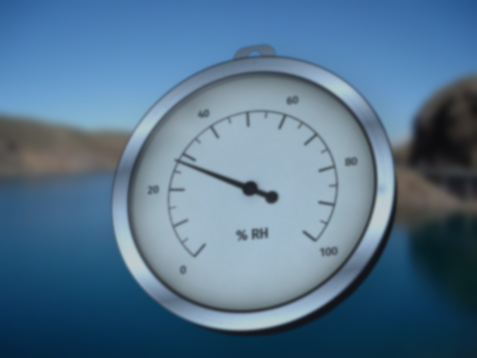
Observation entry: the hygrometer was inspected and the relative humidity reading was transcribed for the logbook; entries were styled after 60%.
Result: 27.5%
